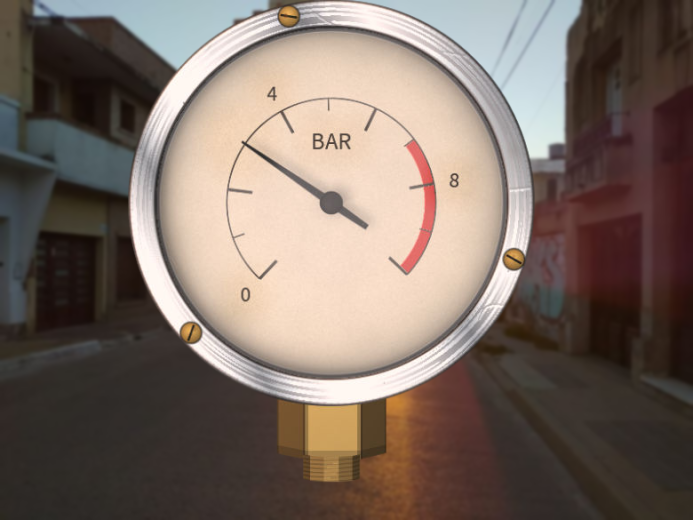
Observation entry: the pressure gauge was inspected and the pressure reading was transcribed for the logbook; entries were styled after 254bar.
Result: 3bar
